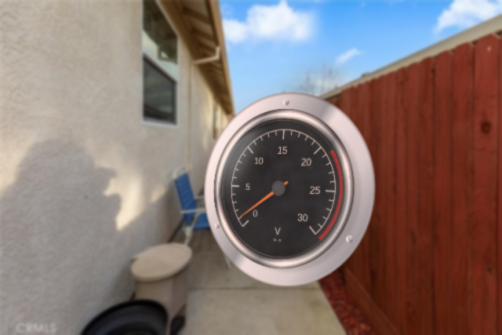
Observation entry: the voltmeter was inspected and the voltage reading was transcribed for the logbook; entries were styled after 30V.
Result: 1V
